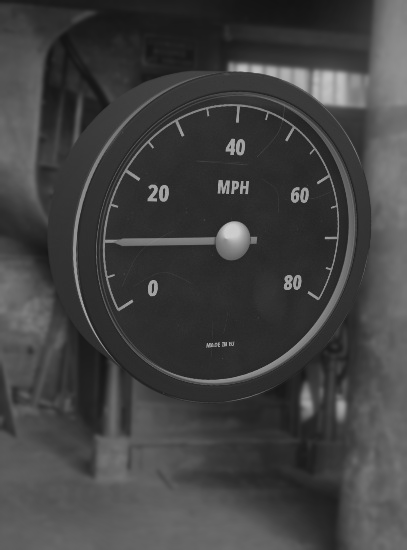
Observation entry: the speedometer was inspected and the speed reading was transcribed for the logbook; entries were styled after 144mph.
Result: 10mph
